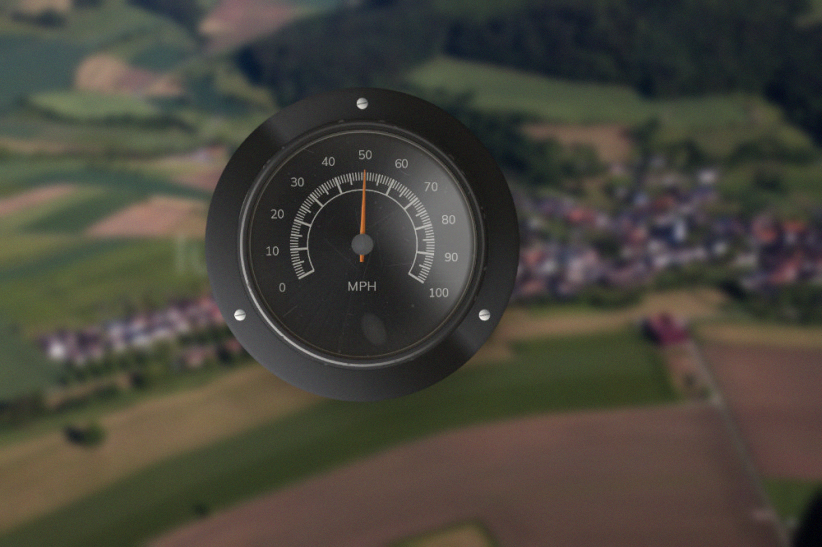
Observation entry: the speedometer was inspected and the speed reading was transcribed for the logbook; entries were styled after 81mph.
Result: 50mph
